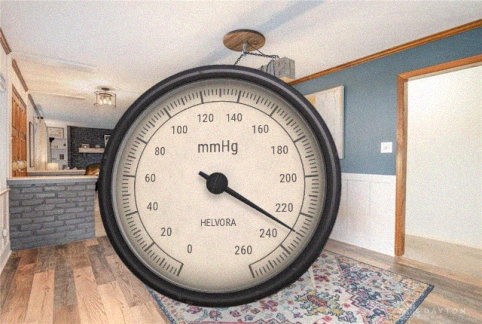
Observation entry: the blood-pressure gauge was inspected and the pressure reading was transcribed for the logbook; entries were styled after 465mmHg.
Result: 230mmHg
